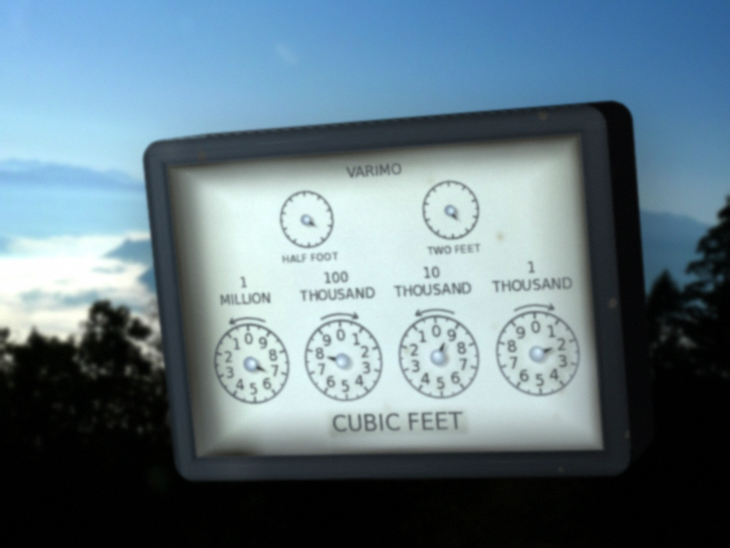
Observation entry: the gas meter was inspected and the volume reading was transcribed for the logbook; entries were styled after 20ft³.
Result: 679200ft³
